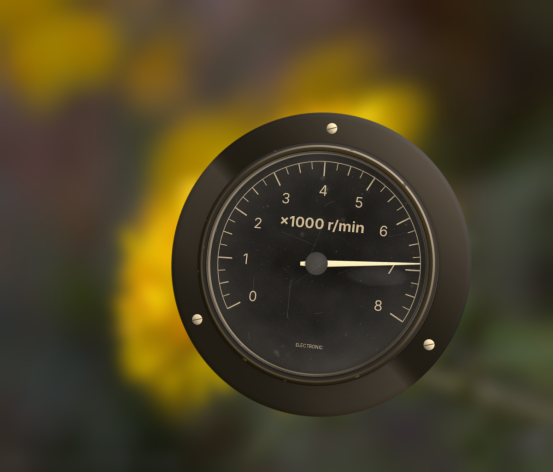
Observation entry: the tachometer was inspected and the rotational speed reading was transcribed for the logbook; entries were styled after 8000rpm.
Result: 6875rpm
